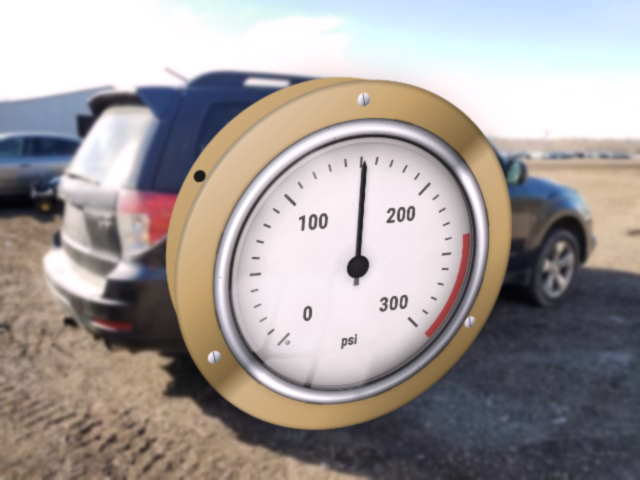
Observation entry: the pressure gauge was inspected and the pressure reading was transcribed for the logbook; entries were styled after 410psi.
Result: 150psi
